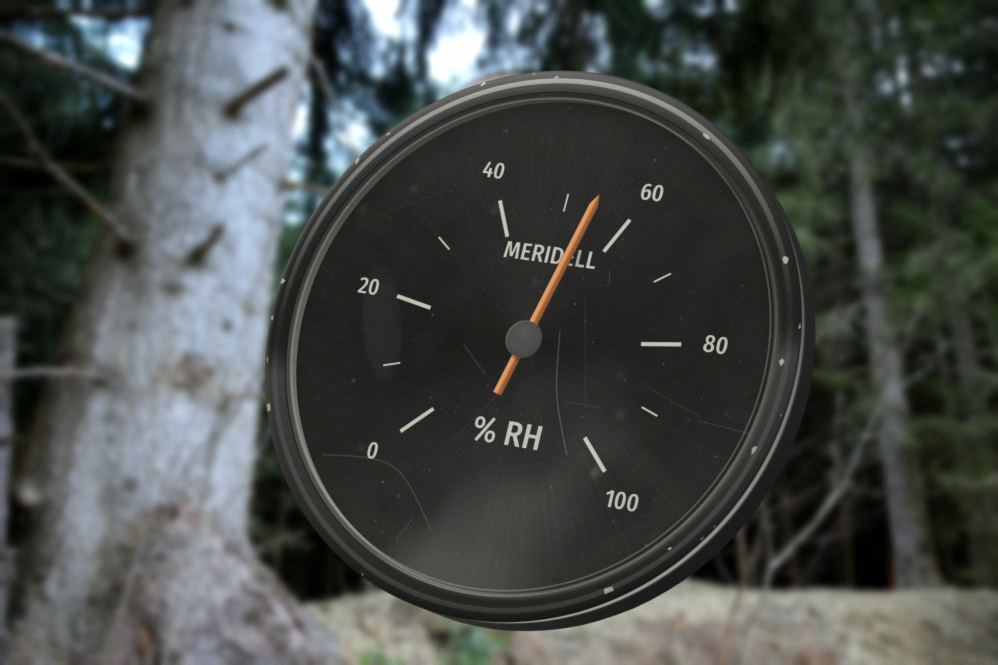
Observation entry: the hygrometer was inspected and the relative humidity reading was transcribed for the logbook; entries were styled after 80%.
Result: 55%
